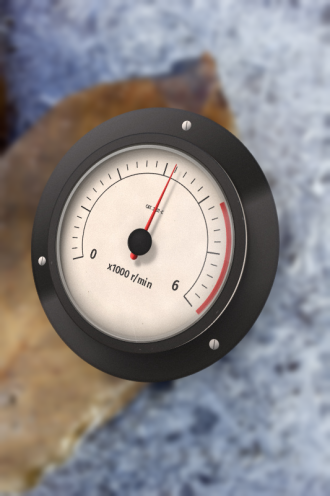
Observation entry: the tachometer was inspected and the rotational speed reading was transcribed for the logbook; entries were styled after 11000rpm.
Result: 3200rpm
